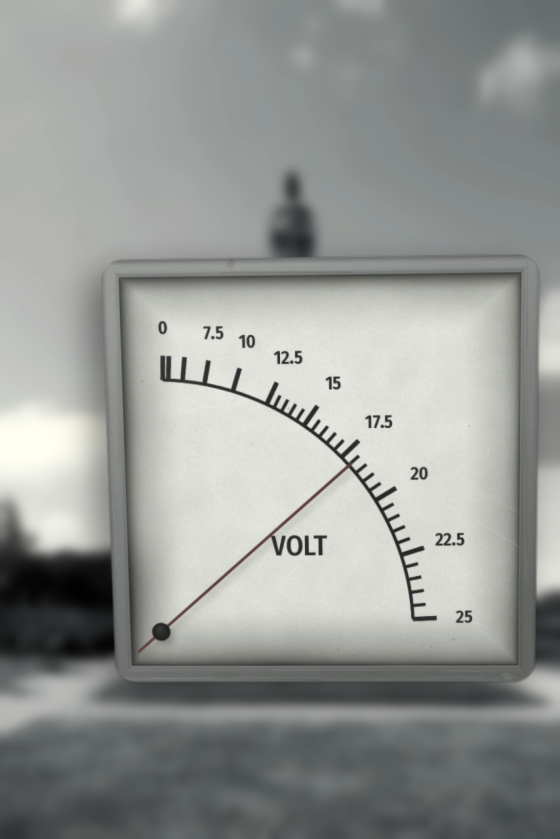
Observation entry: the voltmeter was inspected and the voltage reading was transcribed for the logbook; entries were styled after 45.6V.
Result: 18V
